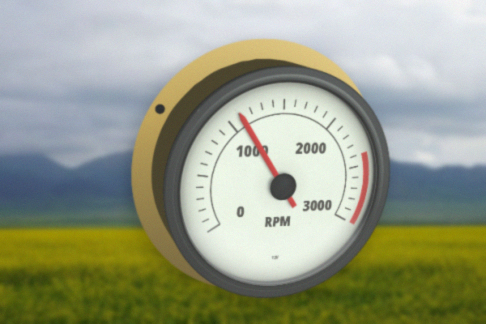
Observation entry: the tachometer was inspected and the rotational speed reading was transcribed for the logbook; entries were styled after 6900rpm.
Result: 1100rpm
